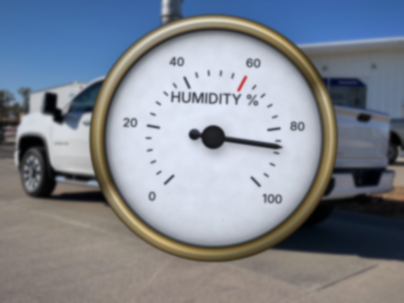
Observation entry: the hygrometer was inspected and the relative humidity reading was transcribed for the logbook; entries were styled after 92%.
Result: 86%
